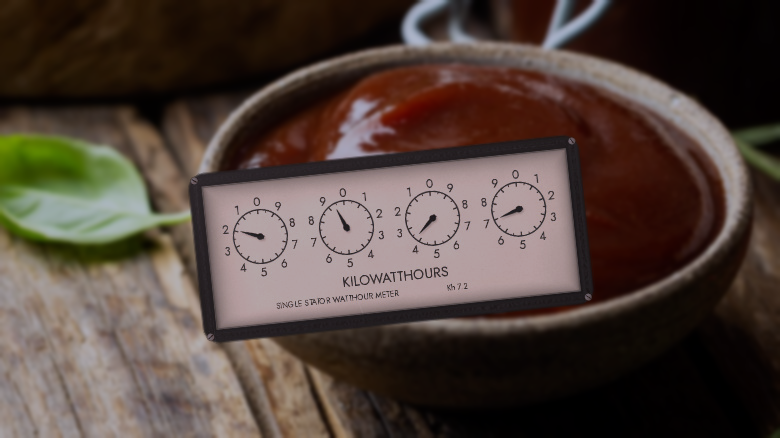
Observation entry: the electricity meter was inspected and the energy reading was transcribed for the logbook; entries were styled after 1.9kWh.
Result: 1937kWh
